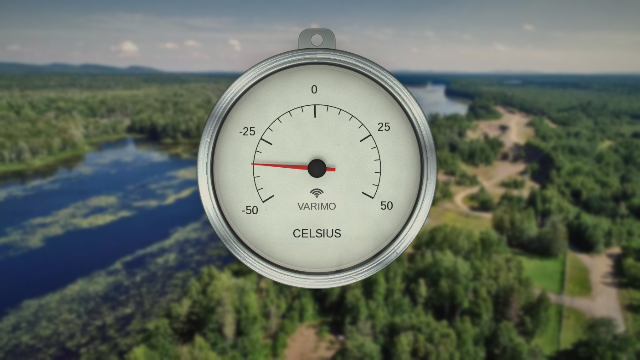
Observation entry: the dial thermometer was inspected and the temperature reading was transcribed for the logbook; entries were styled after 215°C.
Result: -35°C
